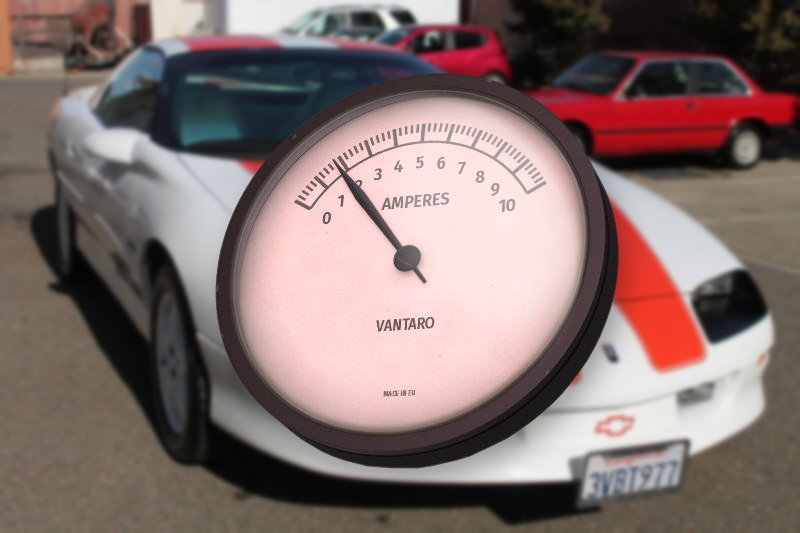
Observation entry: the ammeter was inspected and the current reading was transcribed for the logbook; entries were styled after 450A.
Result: 1.8A
